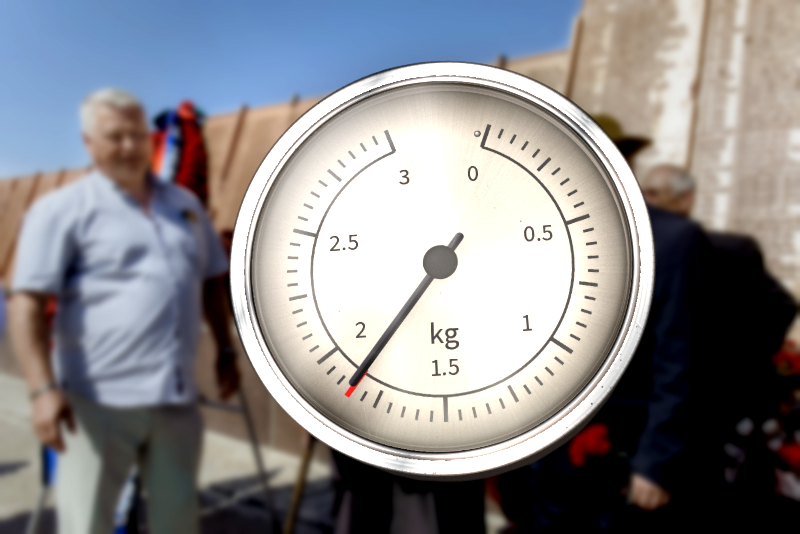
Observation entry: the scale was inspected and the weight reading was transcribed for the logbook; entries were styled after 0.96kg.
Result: 1.85kg
